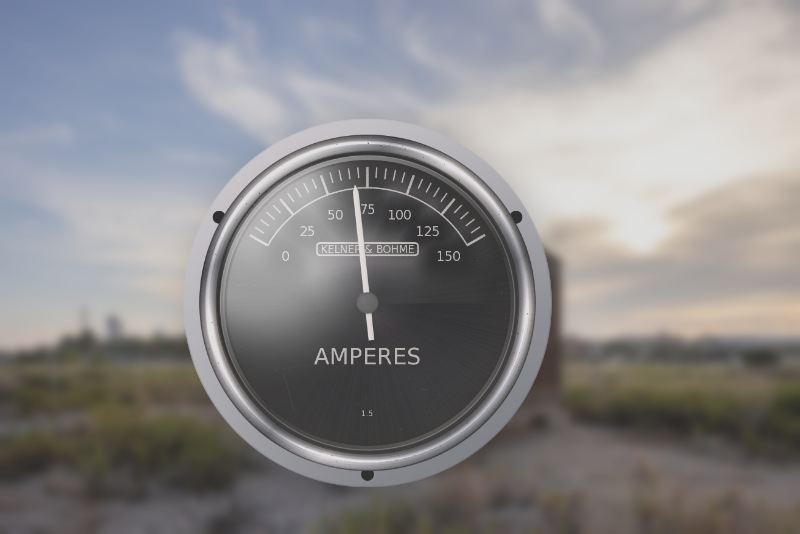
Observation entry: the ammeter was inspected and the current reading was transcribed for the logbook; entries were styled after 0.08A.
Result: 67.5A
